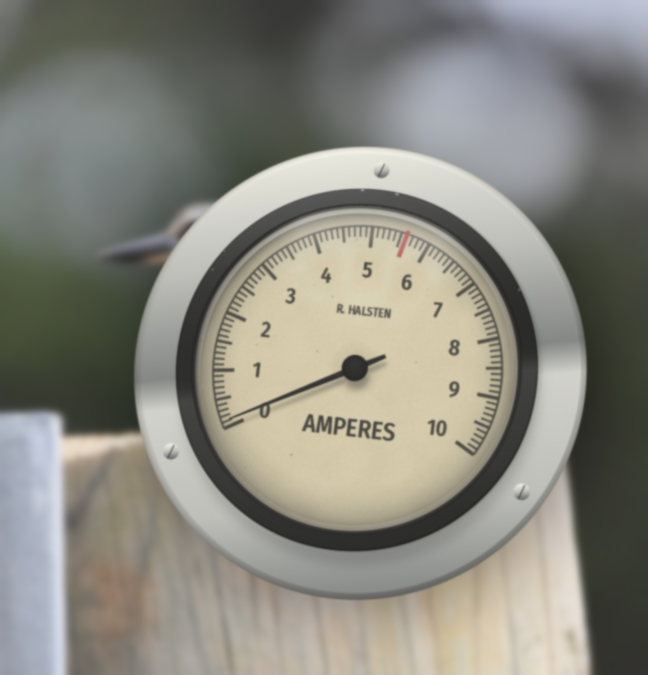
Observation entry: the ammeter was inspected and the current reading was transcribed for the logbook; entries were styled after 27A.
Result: 0.1A
